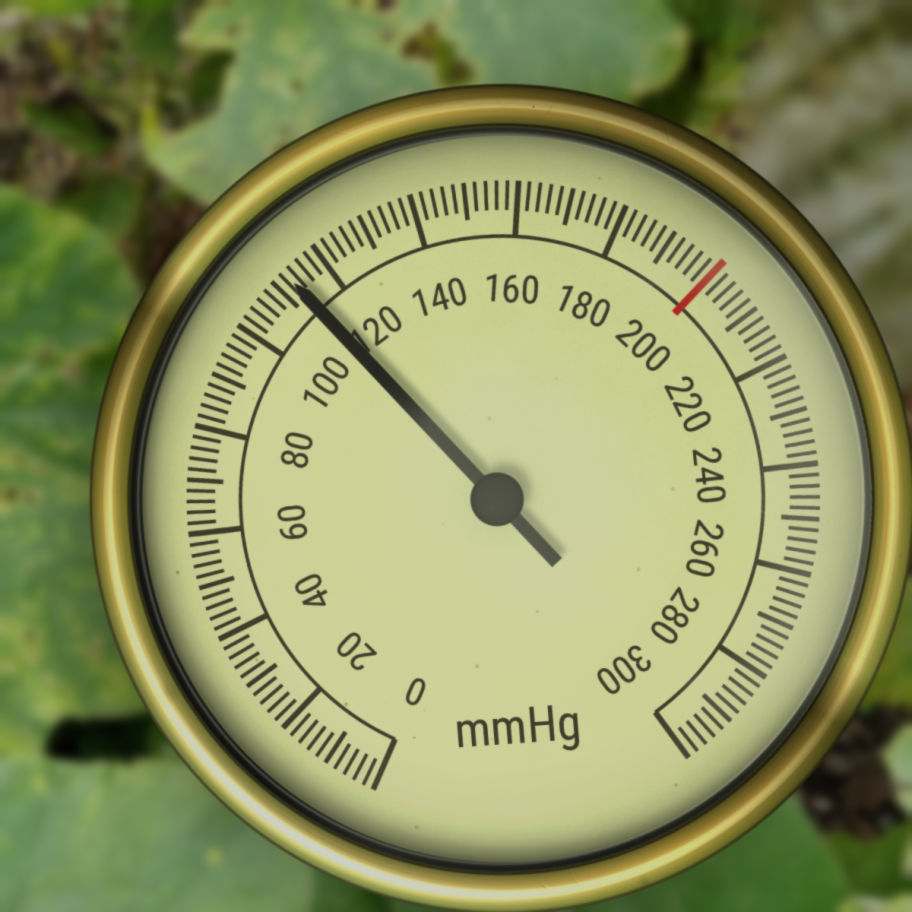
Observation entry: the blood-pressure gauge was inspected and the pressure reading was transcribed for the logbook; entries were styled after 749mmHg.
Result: 113mmHg
